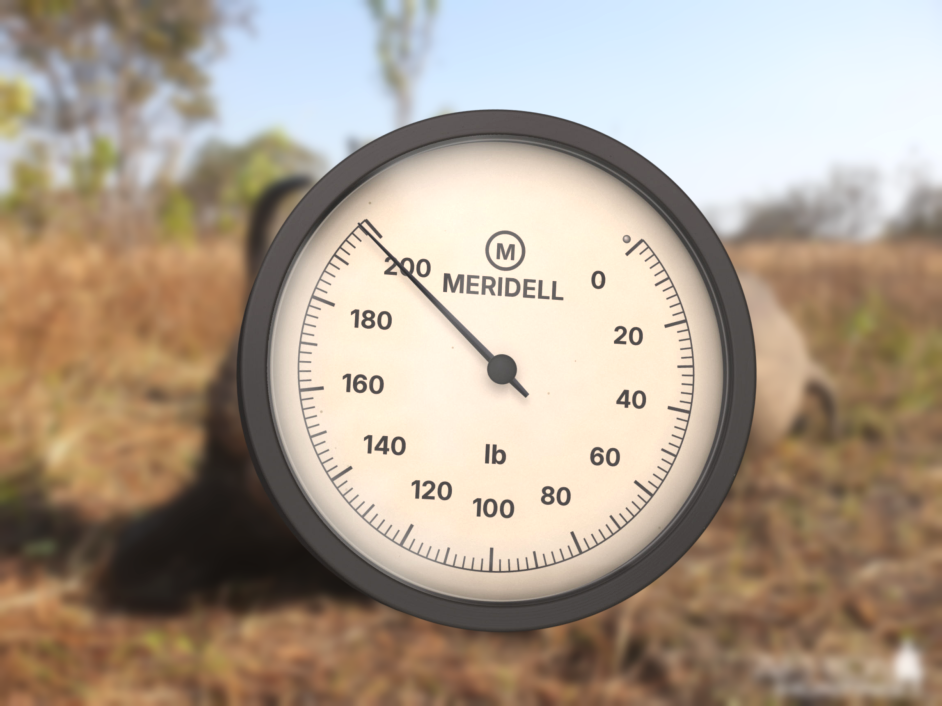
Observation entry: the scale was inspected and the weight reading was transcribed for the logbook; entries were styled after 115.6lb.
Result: 198lb
